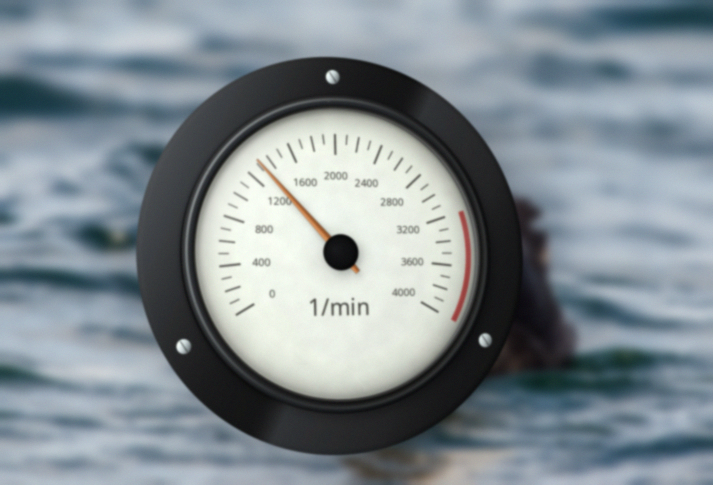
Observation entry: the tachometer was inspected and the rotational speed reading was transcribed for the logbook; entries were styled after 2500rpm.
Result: 1300rpm
